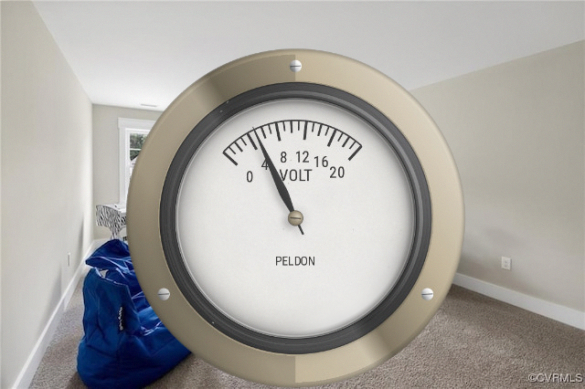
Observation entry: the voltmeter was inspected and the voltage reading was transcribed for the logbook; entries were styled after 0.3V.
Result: 5V
